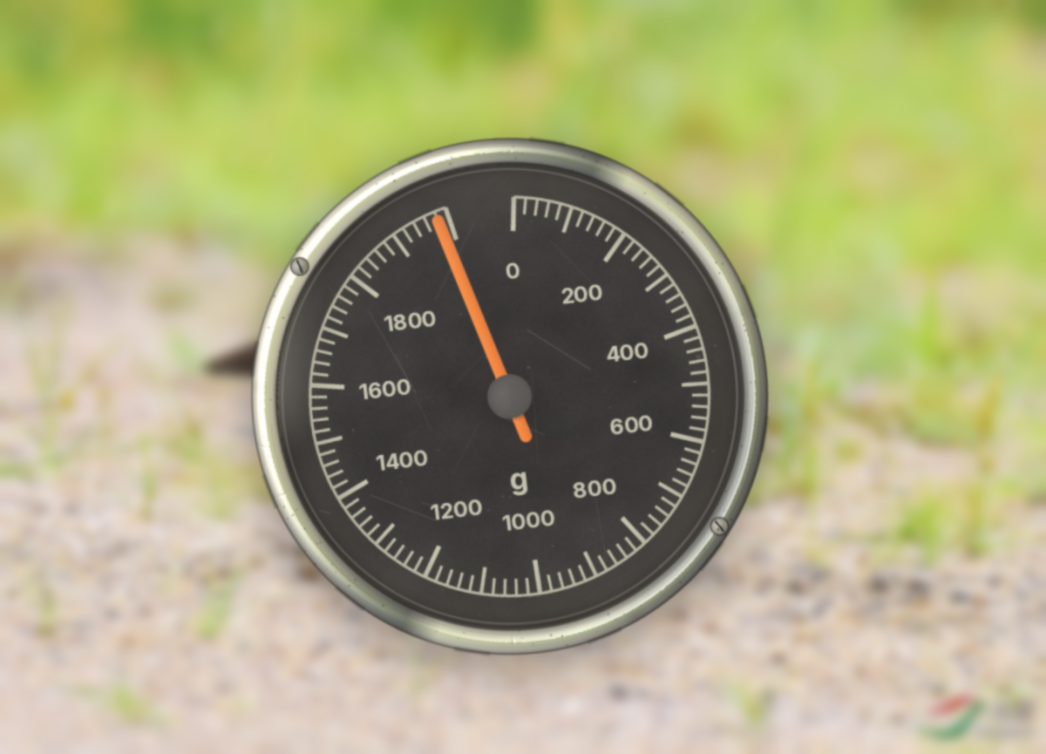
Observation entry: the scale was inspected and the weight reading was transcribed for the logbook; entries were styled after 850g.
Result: 1980g
